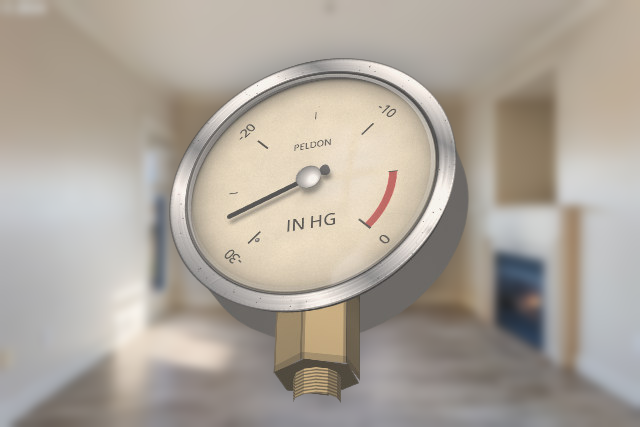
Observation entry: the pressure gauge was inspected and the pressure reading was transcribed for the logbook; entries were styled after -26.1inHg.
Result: -27.5inHg
